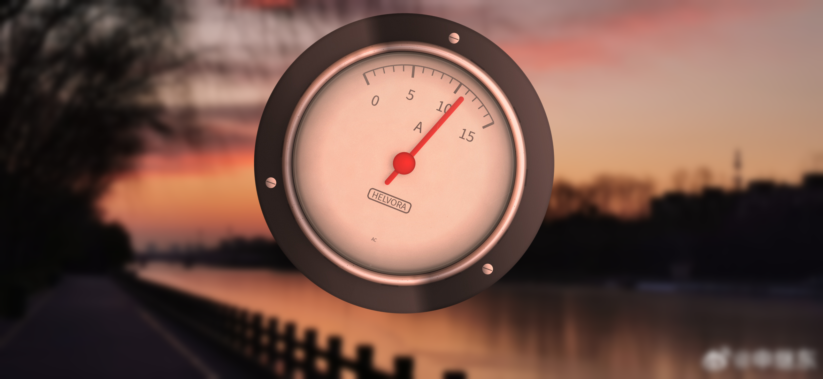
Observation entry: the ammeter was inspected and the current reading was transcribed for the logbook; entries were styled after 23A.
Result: 11A
